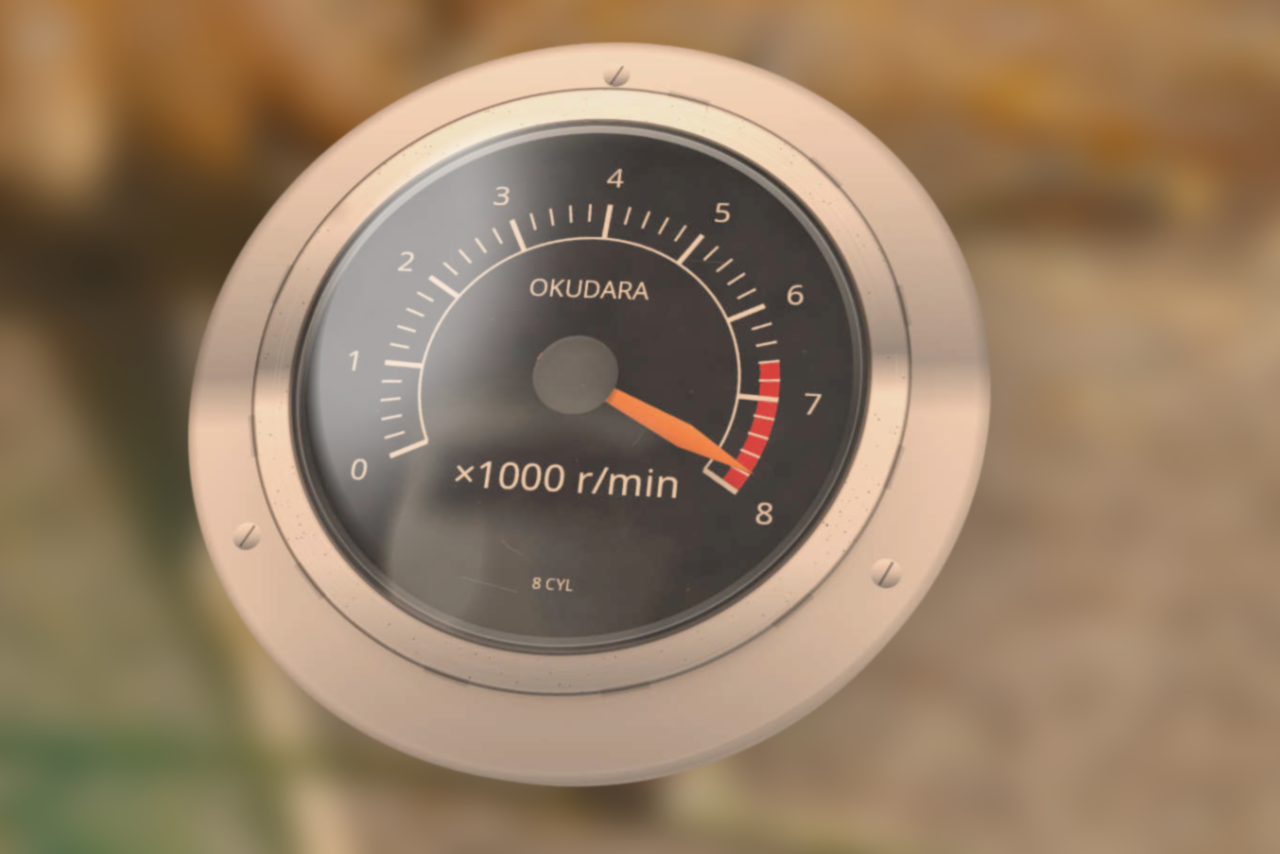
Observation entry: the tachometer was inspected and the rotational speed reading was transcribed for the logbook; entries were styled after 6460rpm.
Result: 7800rpm
